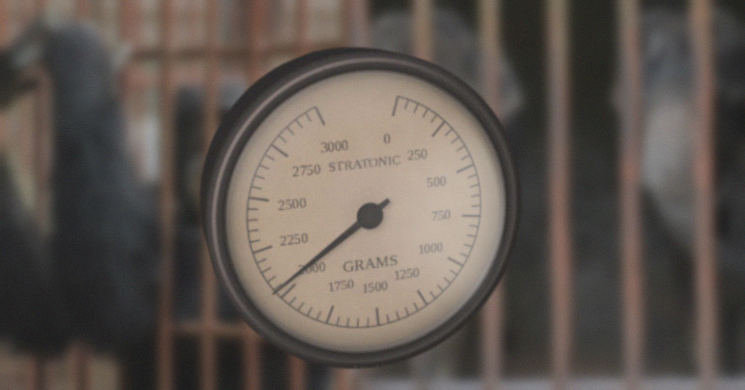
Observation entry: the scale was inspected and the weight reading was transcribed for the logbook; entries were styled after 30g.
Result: 2050g
